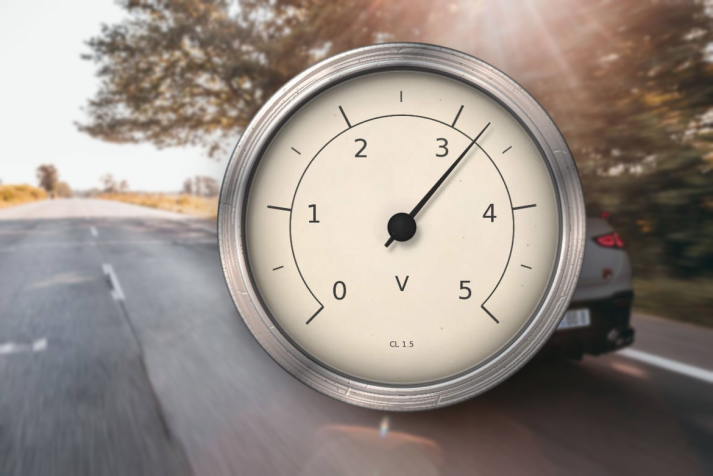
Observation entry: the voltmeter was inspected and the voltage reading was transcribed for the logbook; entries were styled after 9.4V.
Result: 3.25V
